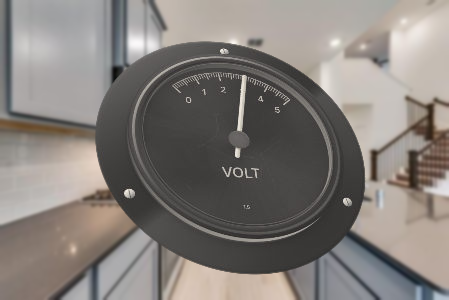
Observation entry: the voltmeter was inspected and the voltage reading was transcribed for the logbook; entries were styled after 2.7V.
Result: 3V
